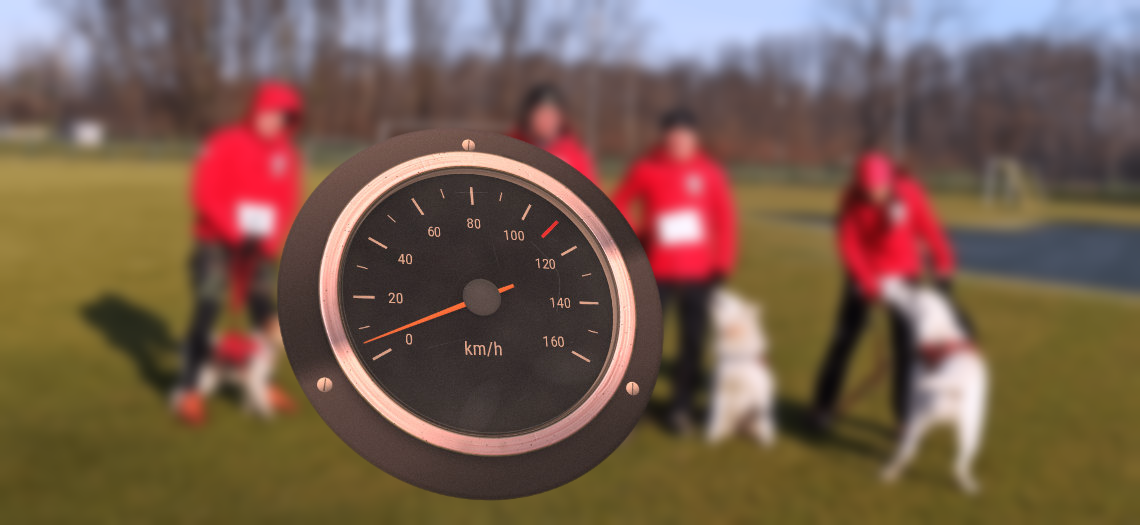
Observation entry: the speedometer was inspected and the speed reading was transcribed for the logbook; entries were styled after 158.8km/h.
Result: 5km/h
